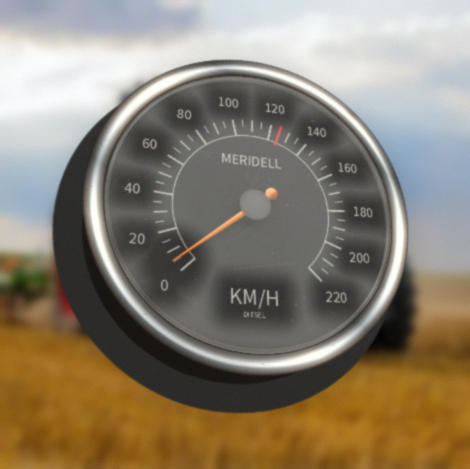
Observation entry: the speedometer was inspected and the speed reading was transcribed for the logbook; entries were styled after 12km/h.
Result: 5km/h
